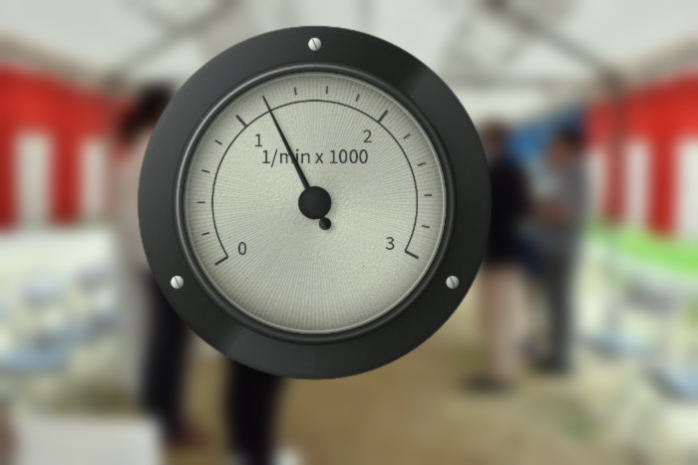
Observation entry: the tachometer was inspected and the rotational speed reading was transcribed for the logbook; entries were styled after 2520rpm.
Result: 1200rpm
